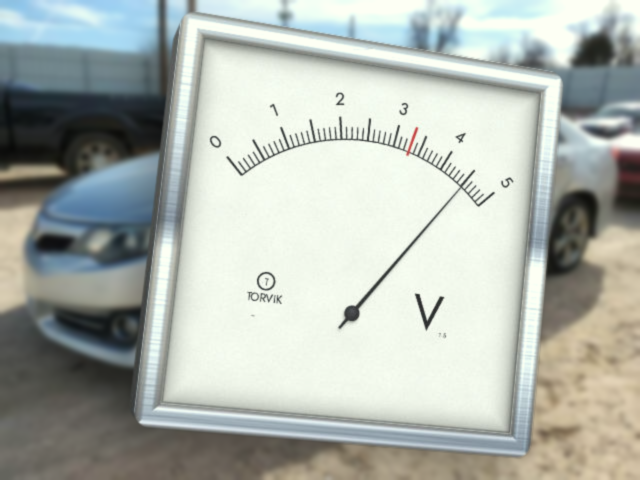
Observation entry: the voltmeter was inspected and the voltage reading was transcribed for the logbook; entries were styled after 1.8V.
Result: 4.5V
